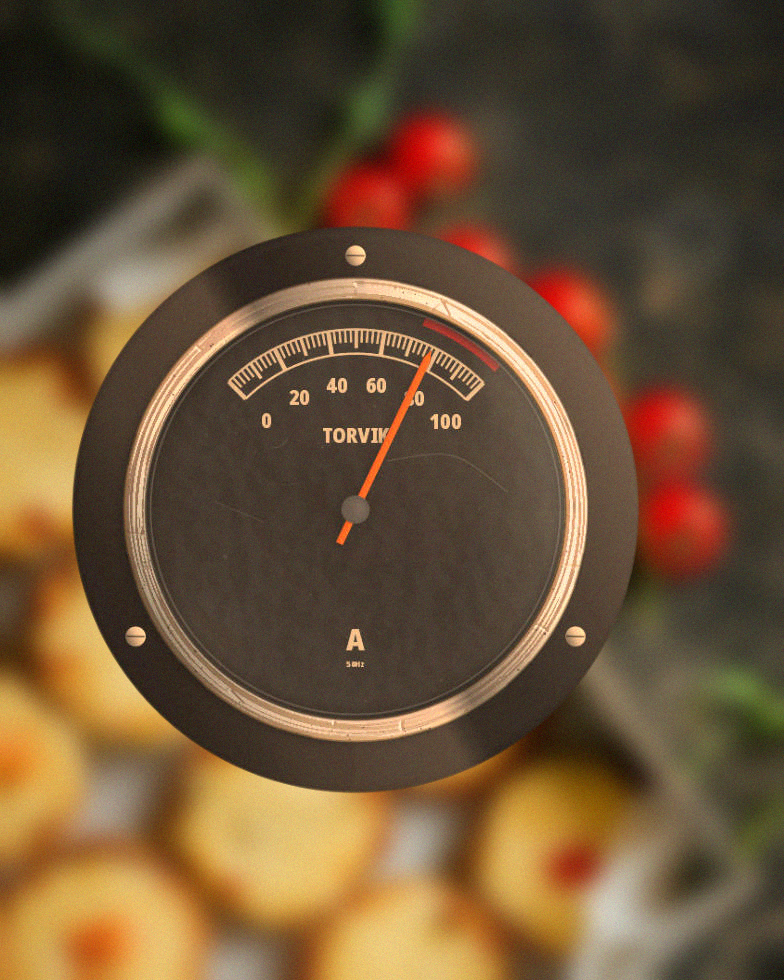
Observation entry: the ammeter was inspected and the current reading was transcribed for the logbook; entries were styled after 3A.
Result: 78A
